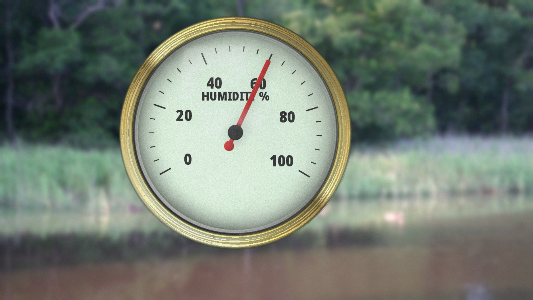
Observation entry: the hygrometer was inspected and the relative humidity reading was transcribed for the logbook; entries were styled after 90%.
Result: 60%
